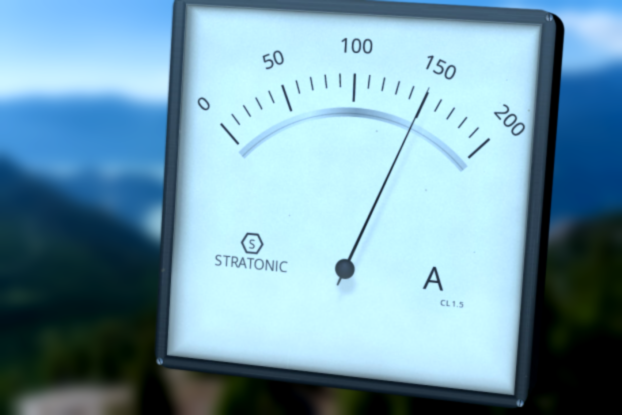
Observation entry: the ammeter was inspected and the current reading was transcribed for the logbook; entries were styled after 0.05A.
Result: 150A
